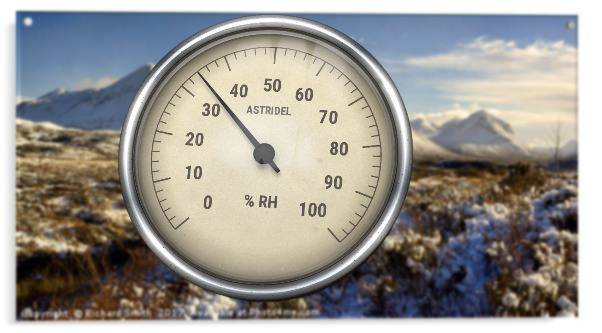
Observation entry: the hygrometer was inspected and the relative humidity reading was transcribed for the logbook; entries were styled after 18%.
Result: 34%
